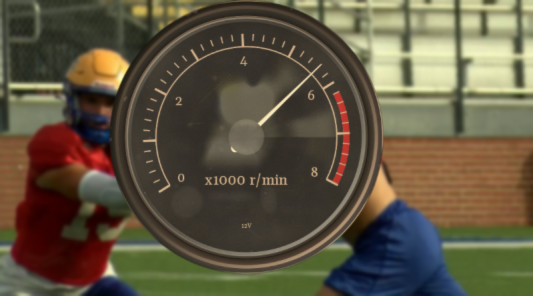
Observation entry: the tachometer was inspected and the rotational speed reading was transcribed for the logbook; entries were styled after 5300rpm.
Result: 5600rpm
